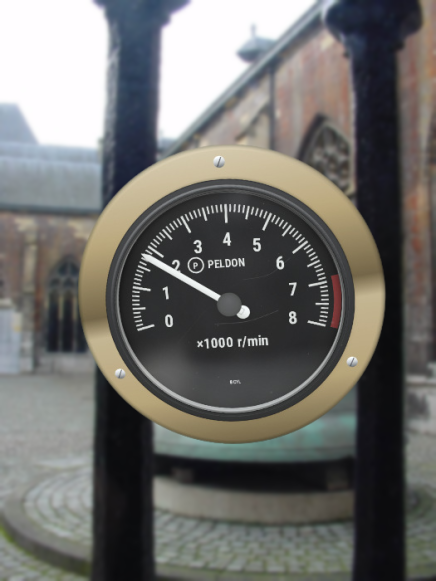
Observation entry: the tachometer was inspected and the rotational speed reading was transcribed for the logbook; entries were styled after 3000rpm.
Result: 1800rpm
